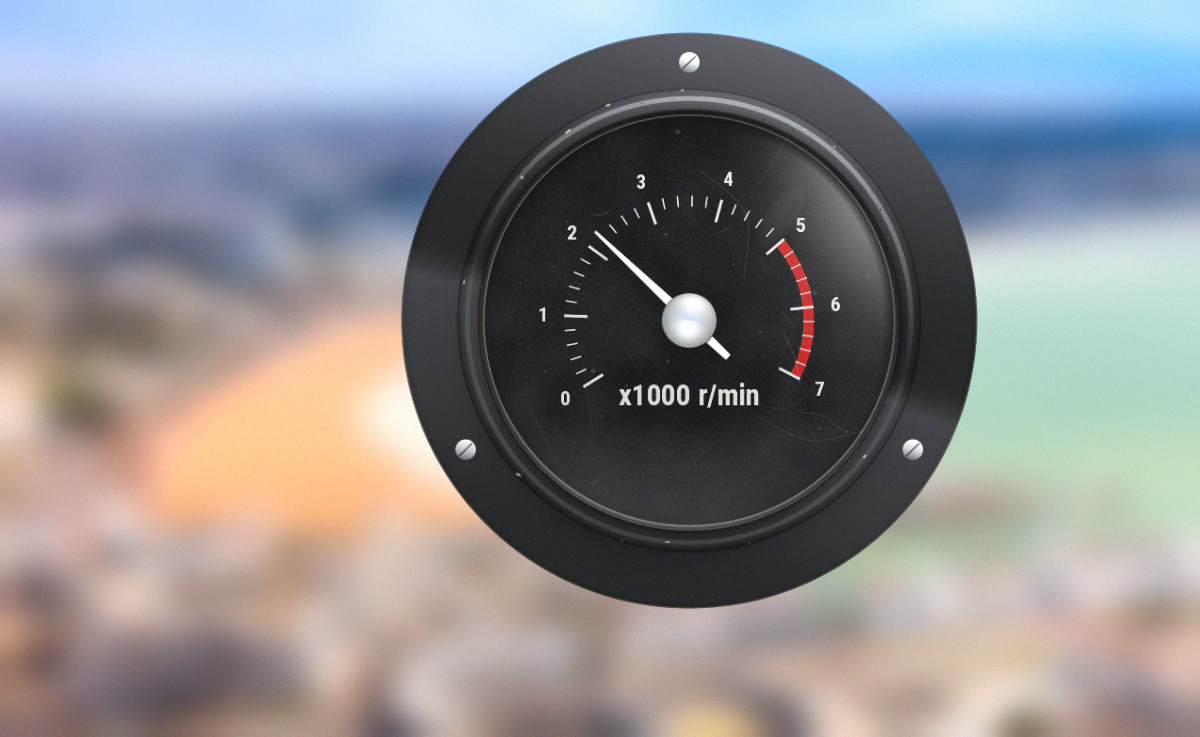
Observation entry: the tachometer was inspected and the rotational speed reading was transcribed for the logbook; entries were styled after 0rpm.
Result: 2200rpm
